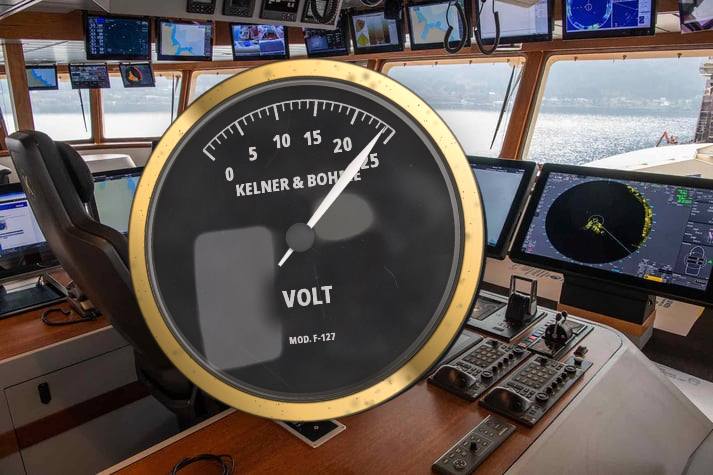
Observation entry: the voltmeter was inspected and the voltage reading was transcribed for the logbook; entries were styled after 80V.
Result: 24V
